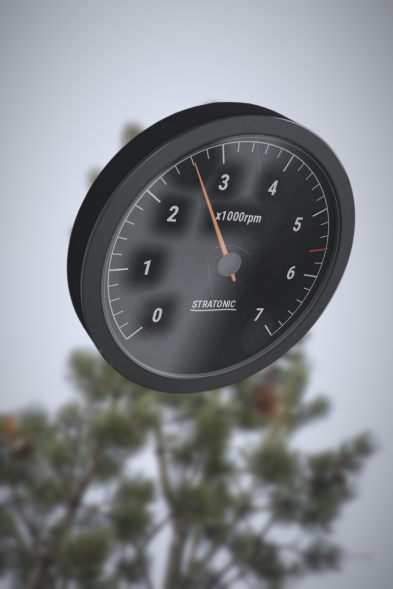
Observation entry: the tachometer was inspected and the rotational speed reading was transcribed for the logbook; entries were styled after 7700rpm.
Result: 2600rpm
